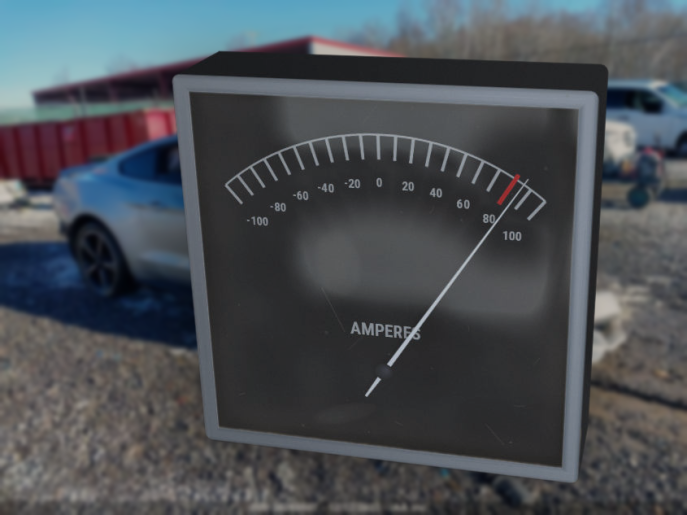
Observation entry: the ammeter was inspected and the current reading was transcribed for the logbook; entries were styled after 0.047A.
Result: 85A
